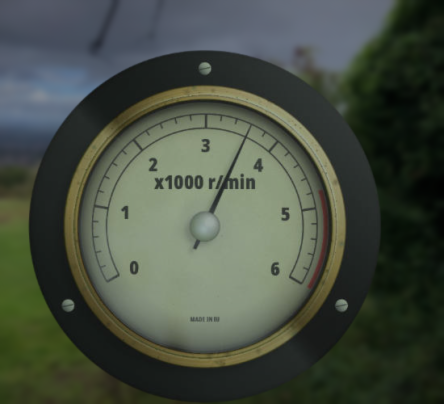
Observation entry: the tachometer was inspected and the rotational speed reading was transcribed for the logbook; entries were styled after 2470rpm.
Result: 3600rpm
